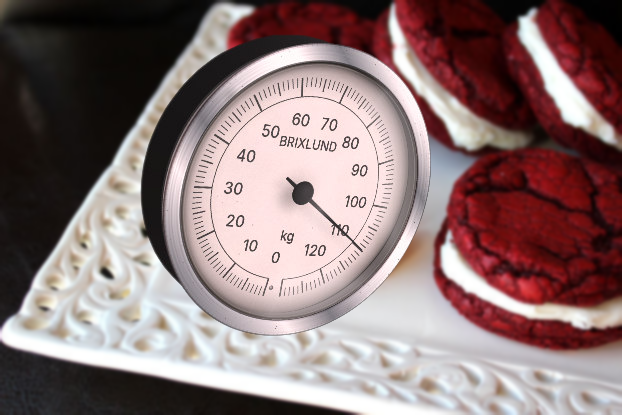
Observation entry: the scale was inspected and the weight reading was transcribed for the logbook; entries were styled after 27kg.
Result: 110kg
